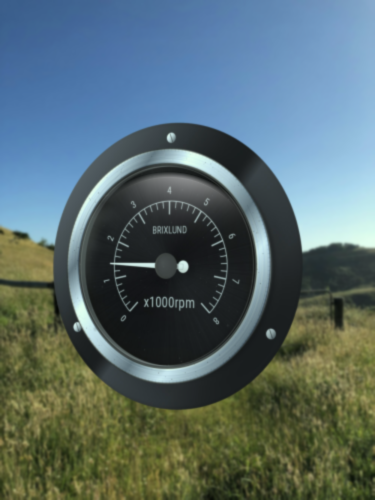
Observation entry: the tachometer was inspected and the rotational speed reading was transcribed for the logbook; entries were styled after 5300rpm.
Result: 1400rpm
